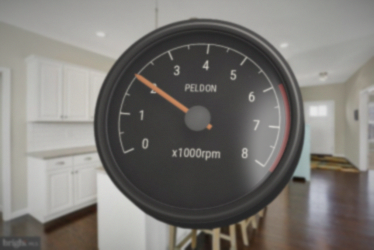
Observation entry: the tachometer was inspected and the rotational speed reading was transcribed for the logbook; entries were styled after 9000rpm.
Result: 2000rpm
